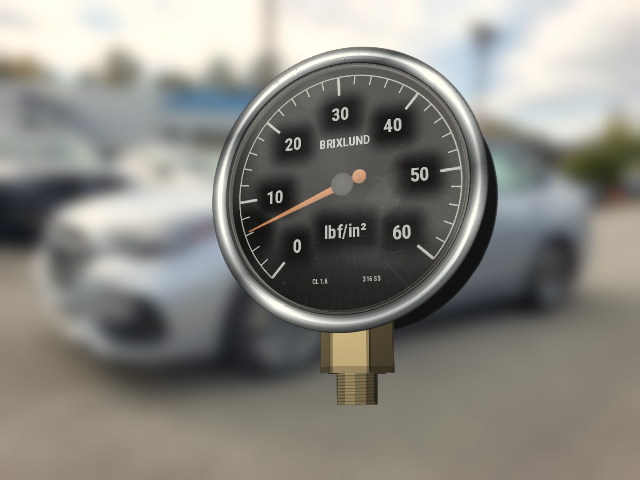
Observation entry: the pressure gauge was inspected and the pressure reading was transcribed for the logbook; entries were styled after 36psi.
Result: 6psi
